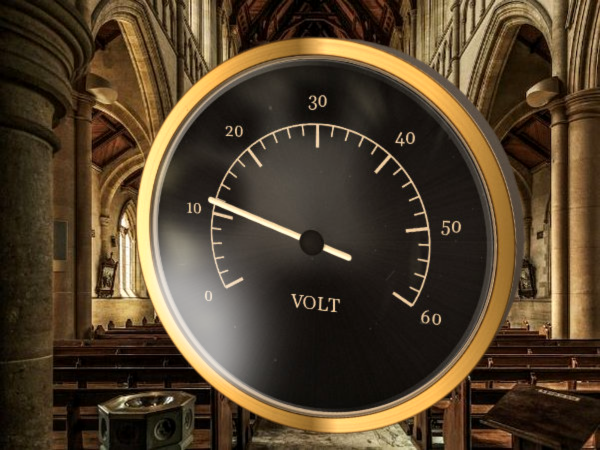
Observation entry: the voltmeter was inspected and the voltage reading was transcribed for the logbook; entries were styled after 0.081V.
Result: 12V
